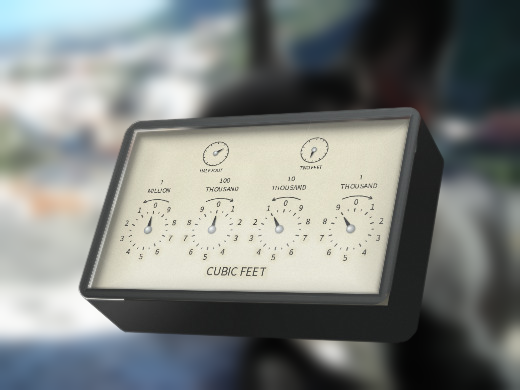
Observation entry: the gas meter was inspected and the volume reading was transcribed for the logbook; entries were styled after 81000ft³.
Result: 900ft³
